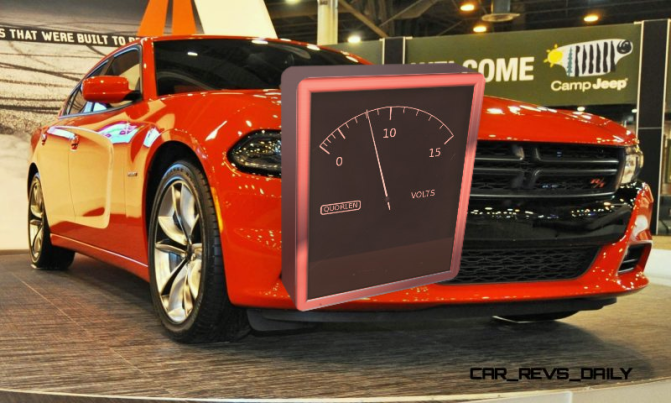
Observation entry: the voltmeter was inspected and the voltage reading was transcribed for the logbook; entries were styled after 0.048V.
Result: 8V
